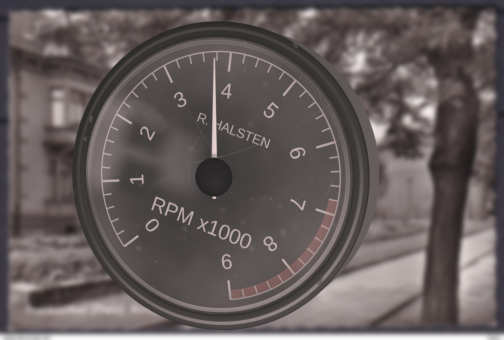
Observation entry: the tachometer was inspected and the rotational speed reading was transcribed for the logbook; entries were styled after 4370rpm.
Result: 3800rpm
